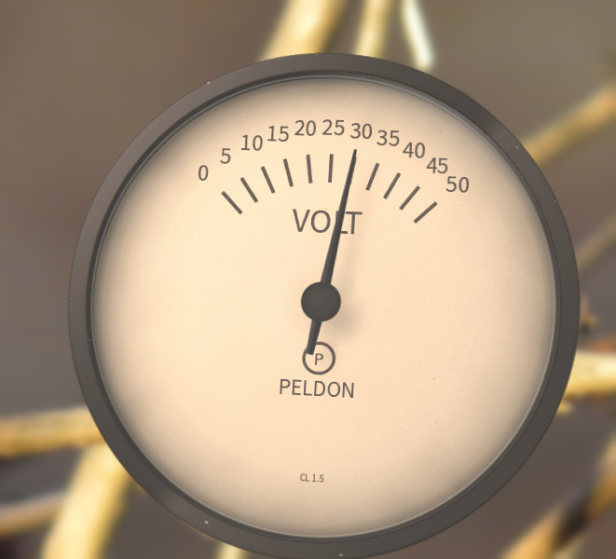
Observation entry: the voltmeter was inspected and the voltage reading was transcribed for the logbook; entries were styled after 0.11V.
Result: 30V
